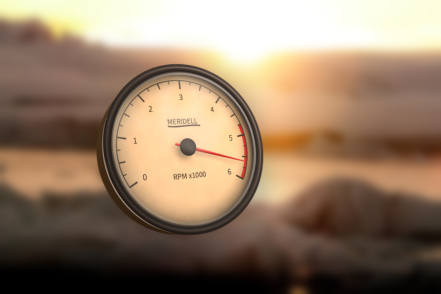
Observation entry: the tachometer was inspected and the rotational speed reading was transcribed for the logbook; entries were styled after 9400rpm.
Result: 5625rpm
